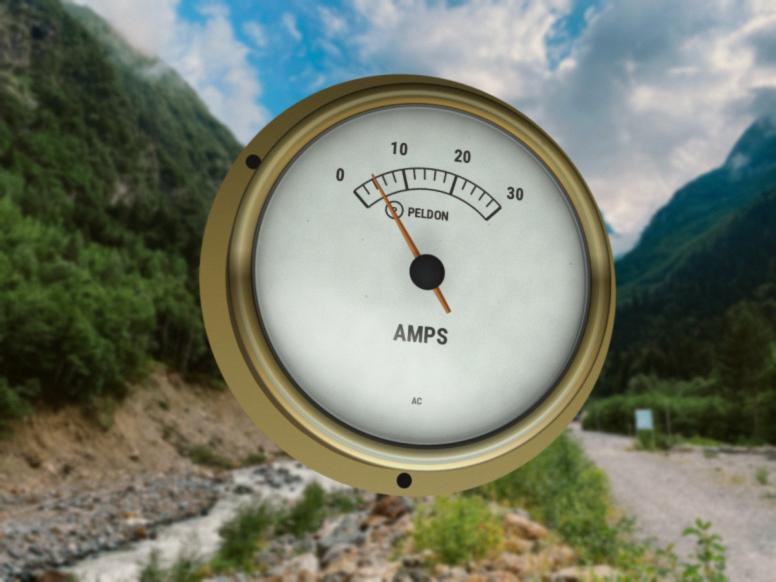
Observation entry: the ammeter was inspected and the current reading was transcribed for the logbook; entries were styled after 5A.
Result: 4A
